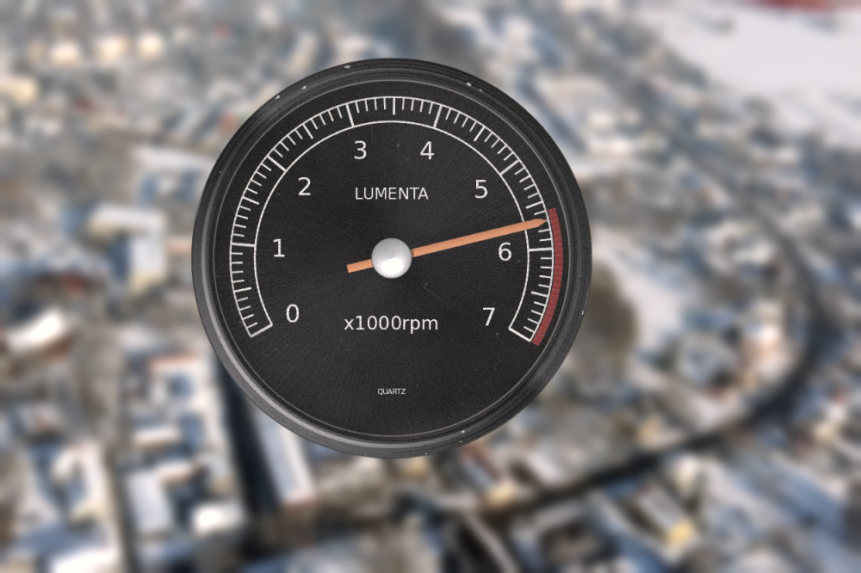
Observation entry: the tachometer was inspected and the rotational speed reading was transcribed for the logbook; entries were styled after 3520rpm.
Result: 5700rpm
